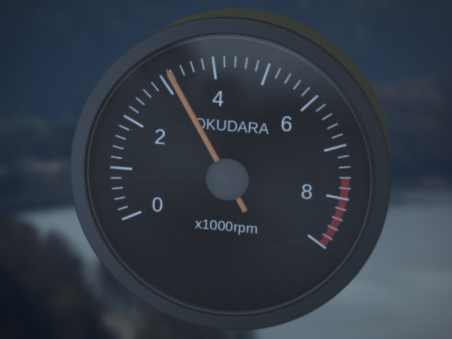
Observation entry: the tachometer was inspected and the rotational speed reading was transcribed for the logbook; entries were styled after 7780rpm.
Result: 3200rpm
